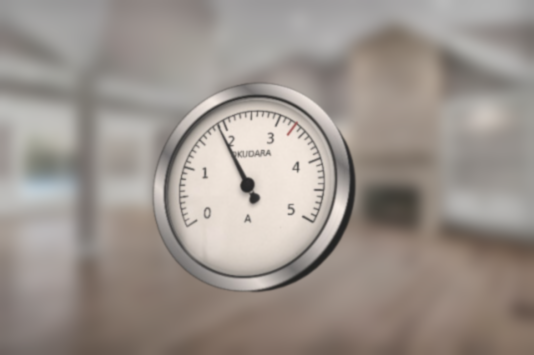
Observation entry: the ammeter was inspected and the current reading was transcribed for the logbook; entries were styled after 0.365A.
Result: 1.9A
